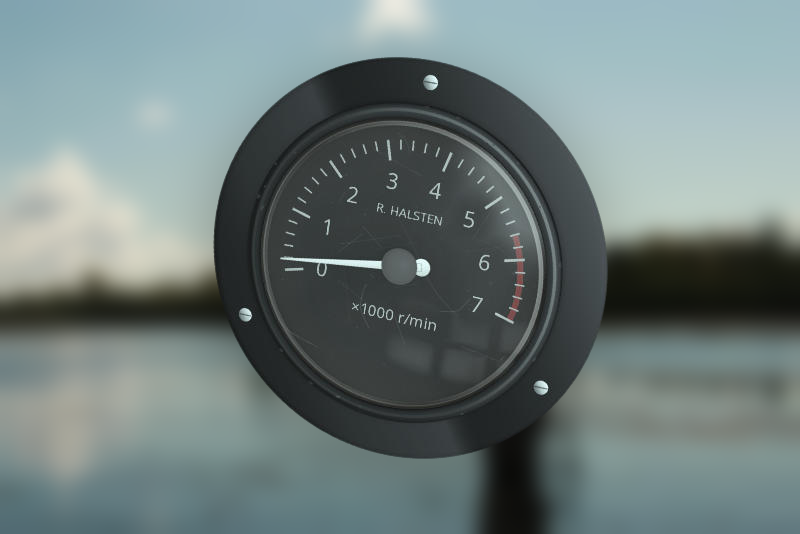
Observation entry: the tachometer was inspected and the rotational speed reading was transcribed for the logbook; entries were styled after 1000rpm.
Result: 200rpm
